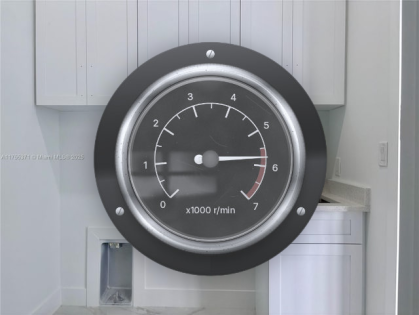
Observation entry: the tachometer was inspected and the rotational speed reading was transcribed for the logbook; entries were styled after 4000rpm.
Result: 5750rpm
